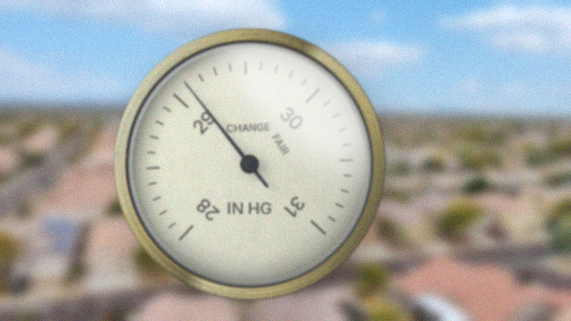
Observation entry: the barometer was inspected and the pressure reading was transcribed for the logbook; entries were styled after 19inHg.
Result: 29.1inHg
